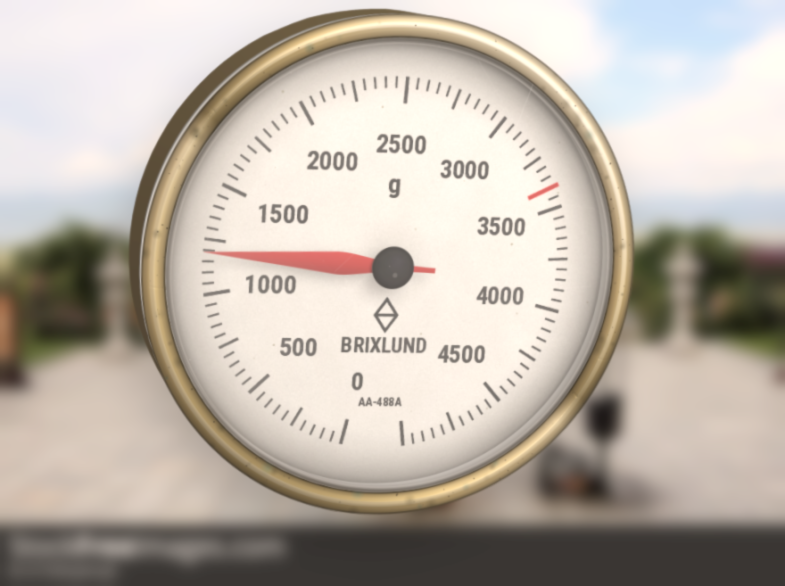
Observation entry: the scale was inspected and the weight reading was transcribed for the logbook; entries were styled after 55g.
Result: 1200g
